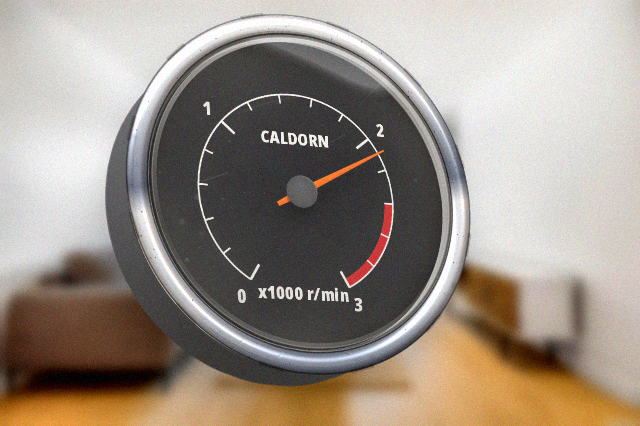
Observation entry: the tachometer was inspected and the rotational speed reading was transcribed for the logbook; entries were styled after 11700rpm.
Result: 2100rpm
